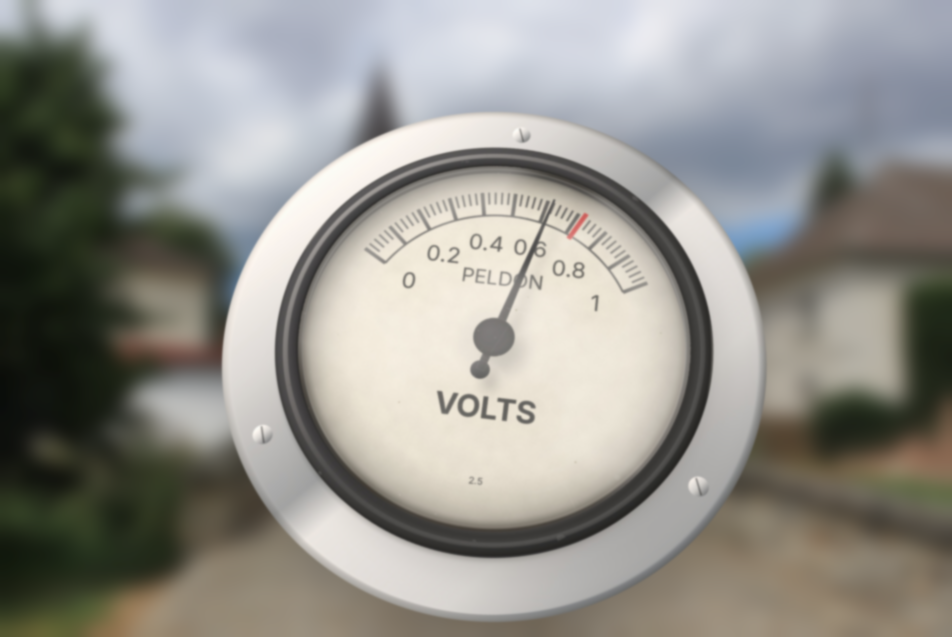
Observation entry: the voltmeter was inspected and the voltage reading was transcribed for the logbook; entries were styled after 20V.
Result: 0.62V
